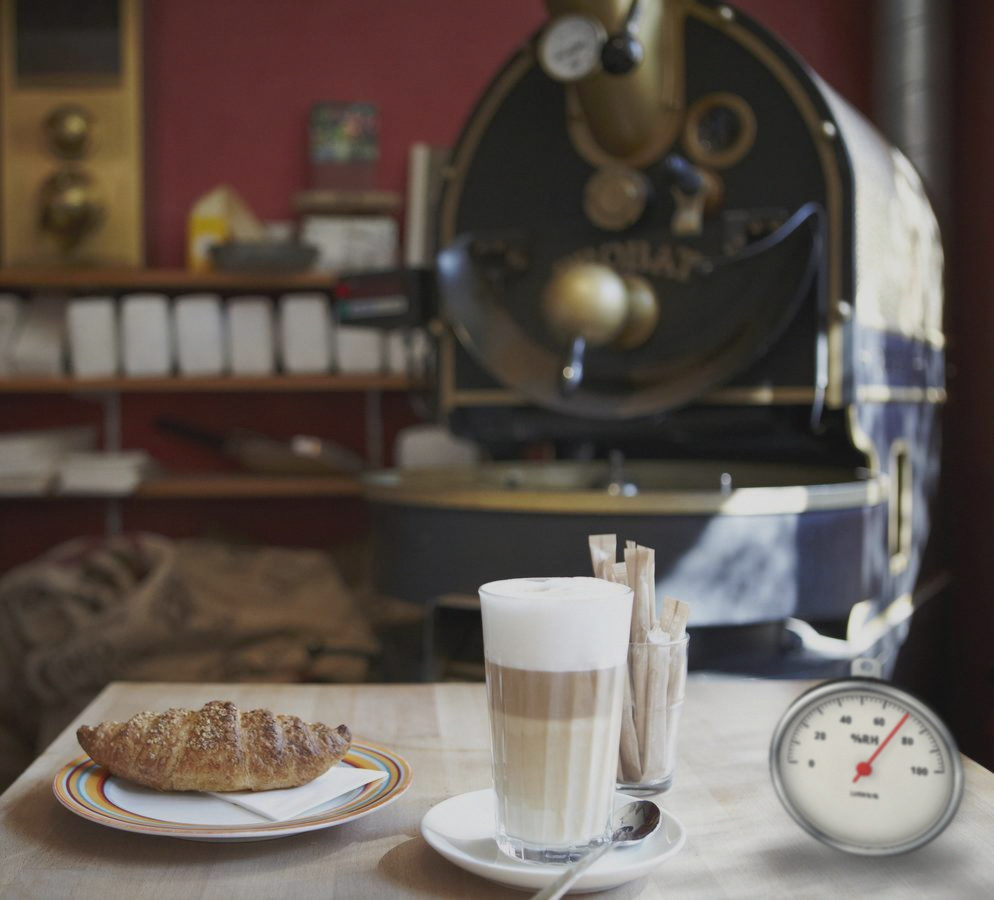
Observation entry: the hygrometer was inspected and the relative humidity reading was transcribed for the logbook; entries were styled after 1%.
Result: 70%
